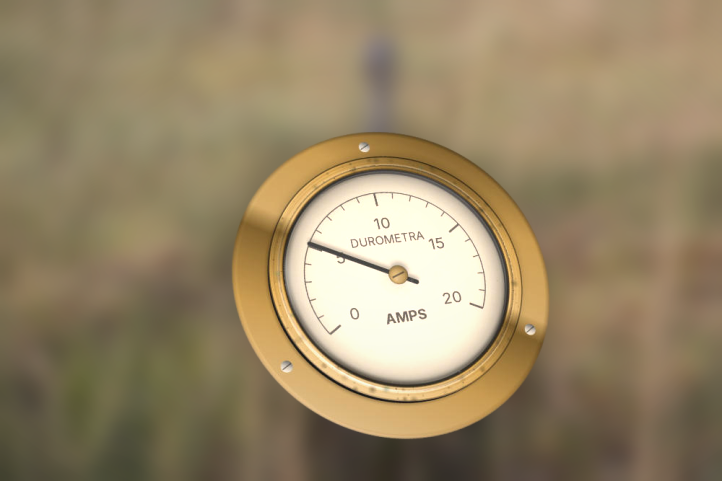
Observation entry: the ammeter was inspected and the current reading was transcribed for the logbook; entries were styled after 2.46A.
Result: 5A
